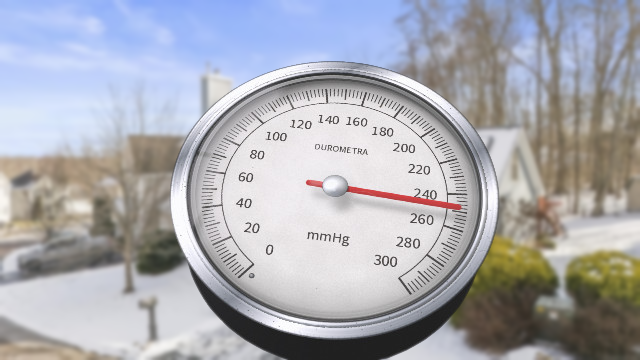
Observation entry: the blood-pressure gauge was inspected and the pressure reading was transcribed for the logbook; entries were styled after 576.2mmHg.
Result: 250mmHg
